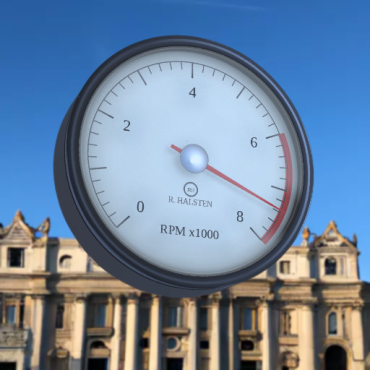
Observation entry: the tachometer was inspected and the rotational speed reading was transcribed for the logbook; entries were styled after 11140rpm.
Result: 7400rpm
